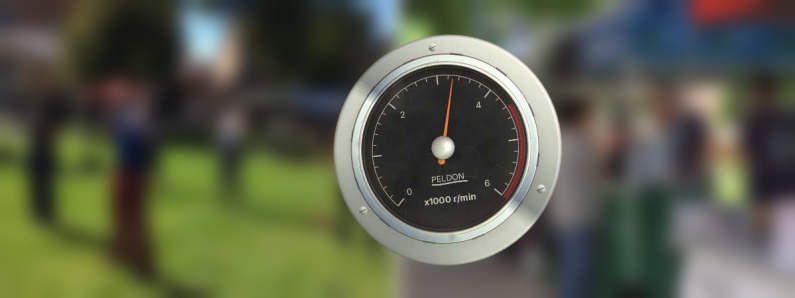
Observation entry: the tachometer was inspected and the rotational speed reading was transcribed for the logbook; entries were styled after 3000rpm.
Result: 3300rpm
